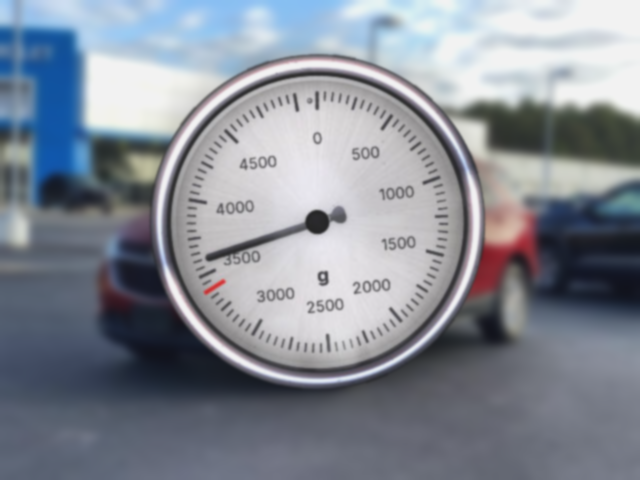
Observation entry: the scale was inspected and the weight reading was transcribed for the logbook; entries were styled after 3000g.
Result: 3600g
